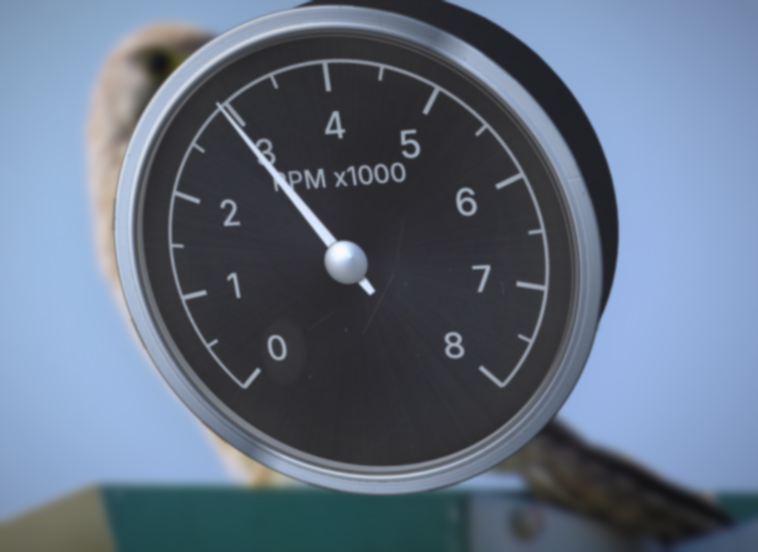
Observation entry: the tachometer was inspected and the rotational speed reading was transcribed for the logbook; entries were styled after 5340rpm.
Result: 3000rpm
